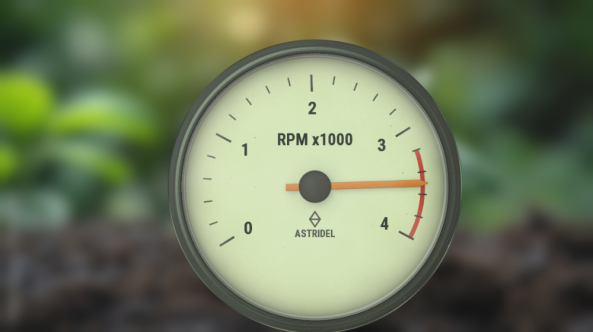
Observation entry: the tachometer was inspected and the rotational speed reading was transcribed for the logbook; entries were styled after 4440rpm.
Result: 3500rpm
